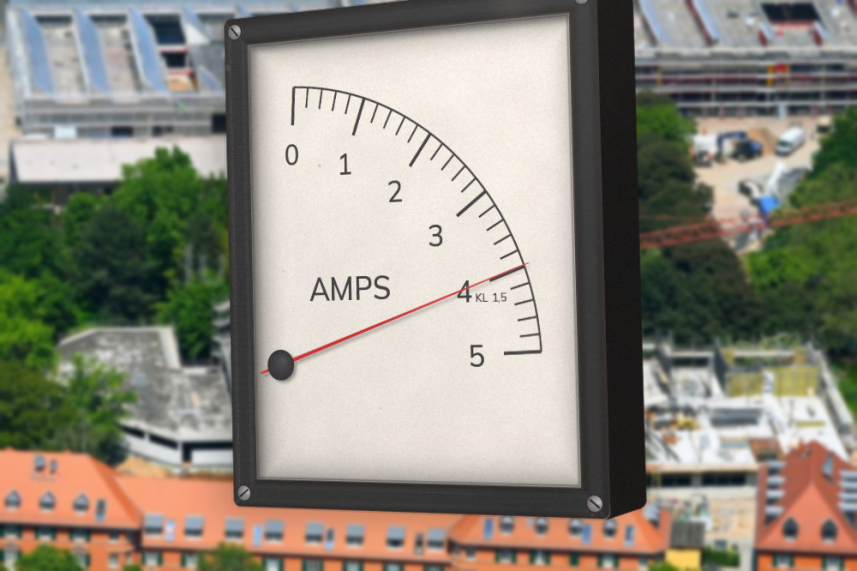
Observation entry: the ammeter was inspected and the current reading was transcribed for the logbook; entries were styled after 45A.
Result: 4A
